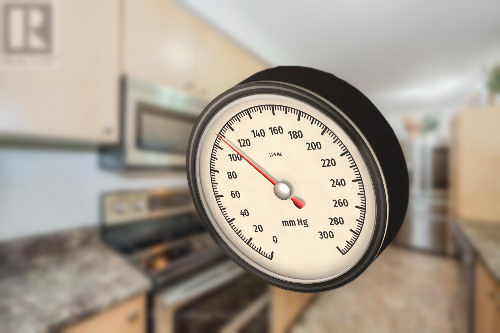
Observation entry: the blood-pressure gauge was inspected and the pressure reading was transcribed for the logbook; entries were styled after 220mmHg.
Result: 110mmHg
